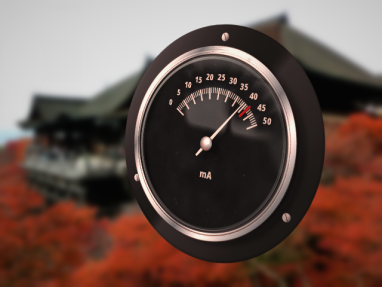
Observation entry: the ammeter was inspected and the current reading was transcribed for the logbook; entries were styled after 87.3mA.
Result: 40mA
